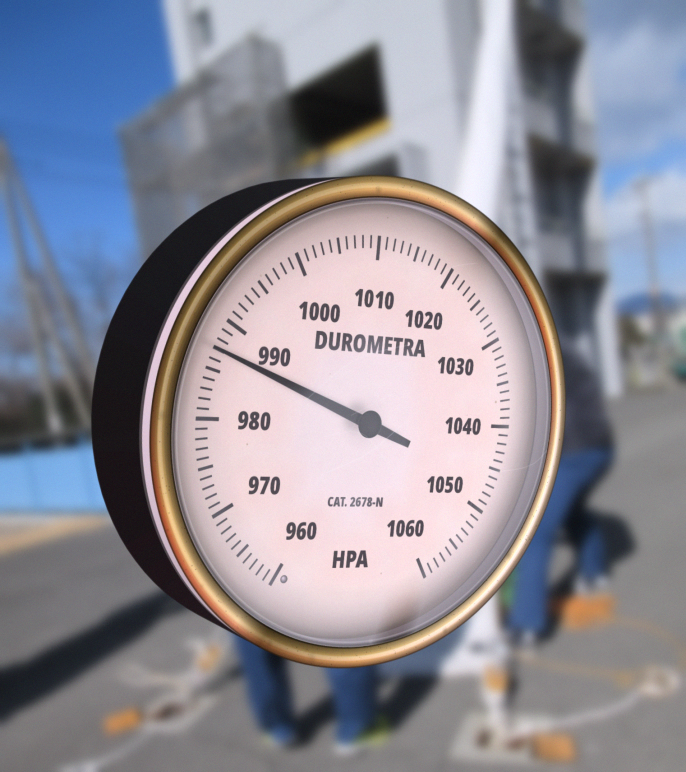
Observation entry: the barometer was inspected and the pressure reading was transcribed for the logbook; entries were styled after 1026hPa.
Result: 987hPa
